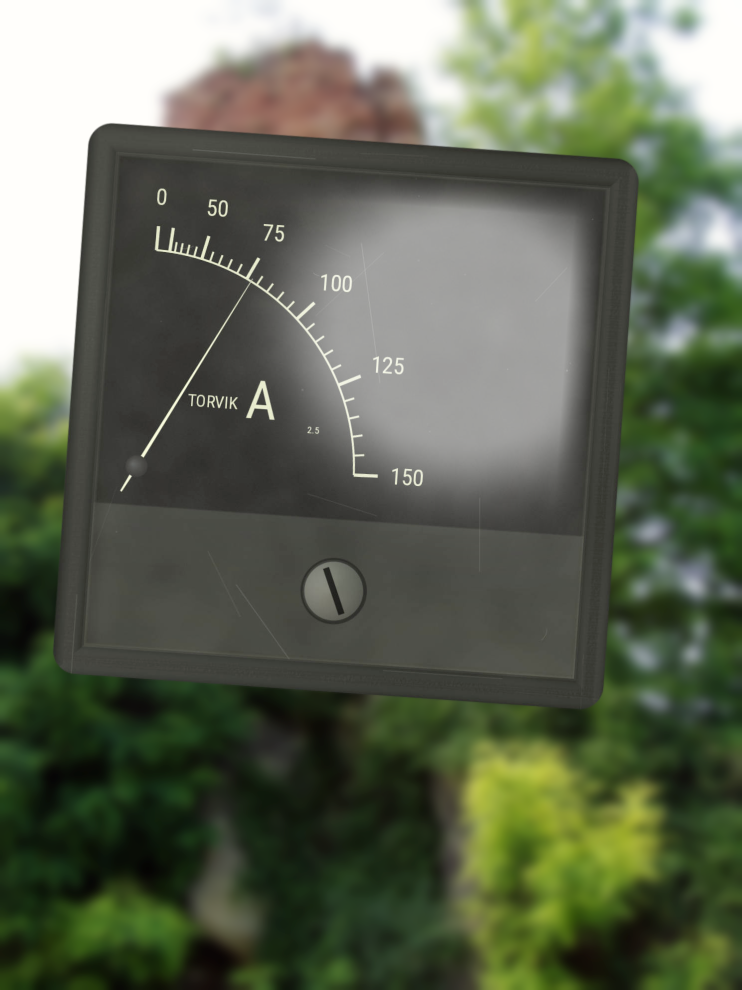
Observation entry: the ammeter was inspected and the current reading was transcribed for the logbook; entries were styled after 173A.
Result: 77.5A
